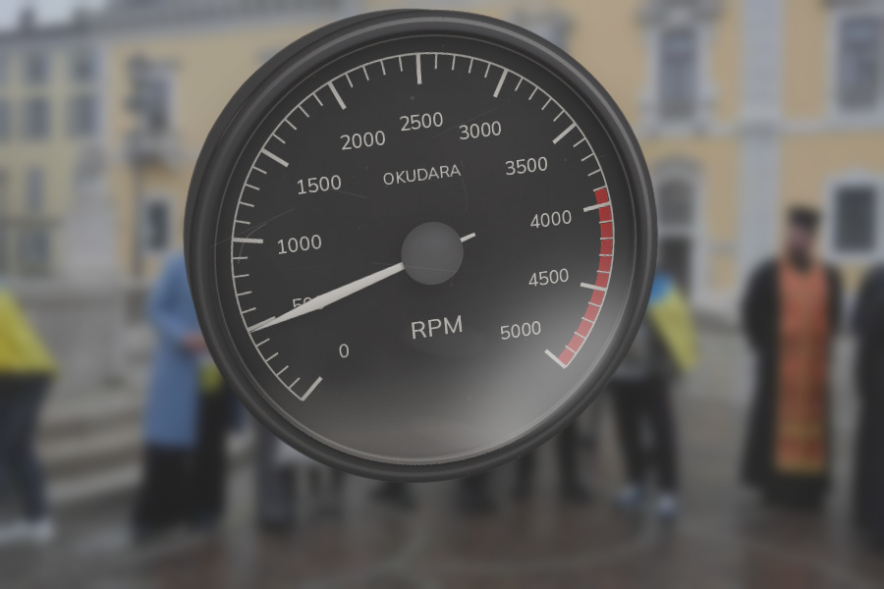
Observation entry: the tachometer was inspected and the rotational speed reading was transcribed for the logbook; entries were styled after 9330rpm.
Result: 500rpm
